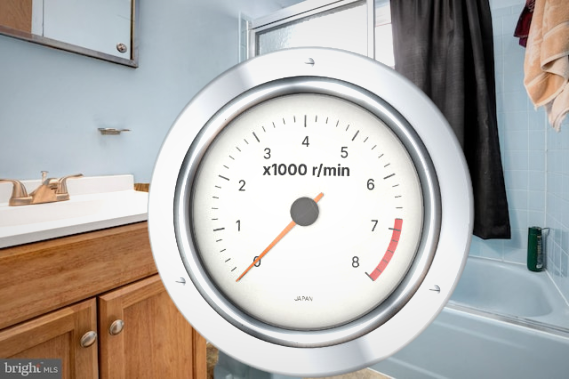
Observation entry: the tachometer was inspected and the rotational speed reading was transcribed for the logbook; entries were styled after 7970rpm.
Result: 0rpm
